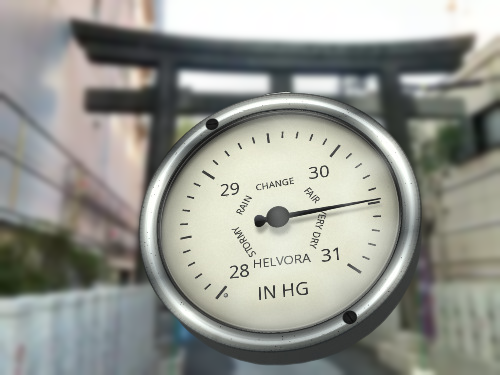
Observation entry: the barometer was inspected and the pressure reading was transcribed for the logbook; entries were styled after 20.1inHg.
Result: 30.5inHg
